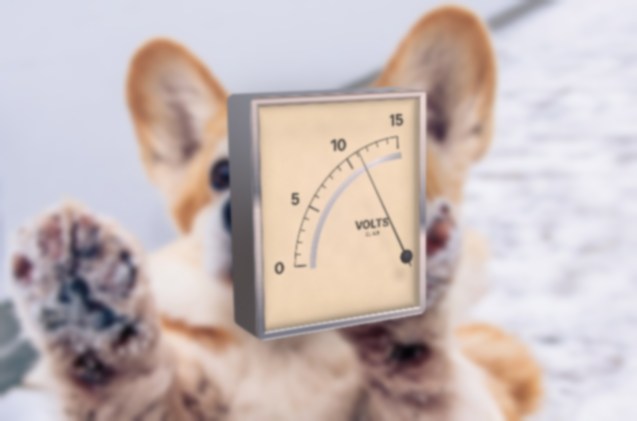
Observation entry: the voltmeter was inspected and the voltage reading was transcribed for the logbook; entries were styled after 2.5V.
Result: 11V
